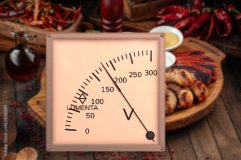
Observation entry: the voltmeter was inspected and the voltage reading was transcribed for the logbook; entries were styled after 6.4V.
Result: 180V
